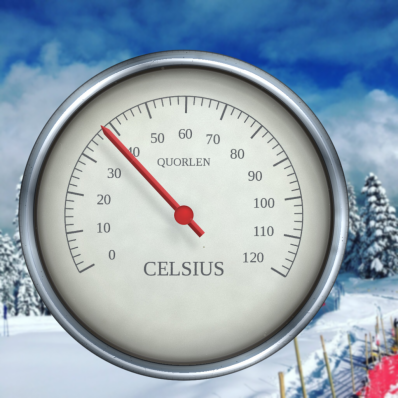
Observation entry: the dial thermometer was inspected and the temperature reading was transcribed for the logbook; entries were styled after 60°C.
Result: 38°C
